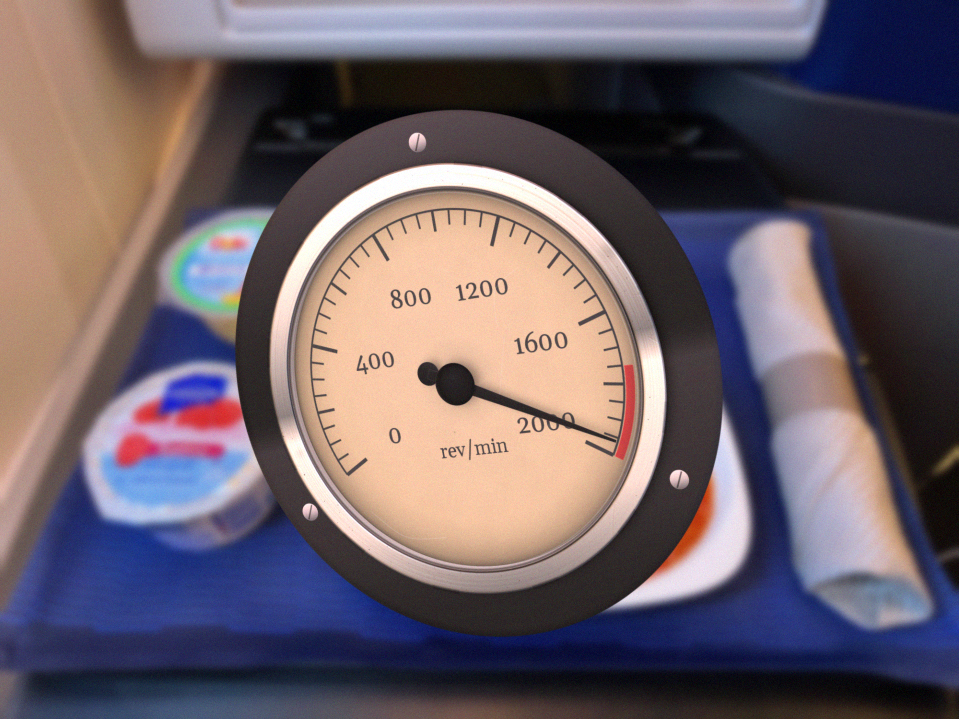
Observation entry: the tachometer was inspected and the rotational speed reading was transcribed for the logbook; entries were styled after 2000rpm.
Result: 1950rpm
